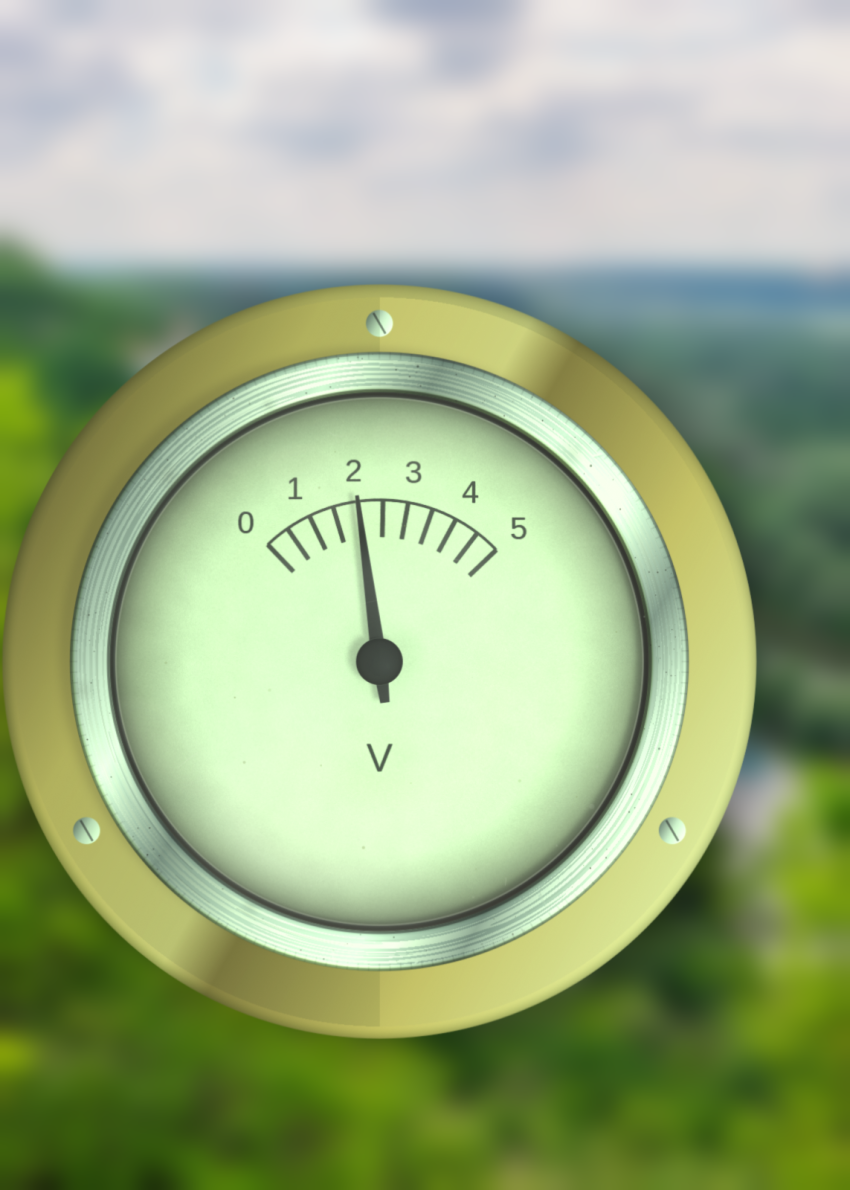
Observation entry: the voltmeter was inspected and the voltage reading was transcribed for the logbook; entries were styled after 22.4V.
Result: 2V
